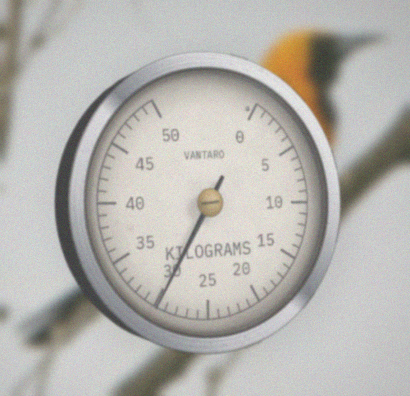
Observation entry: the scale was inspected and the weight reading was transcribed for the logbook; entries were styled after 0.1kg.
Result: 30kg
